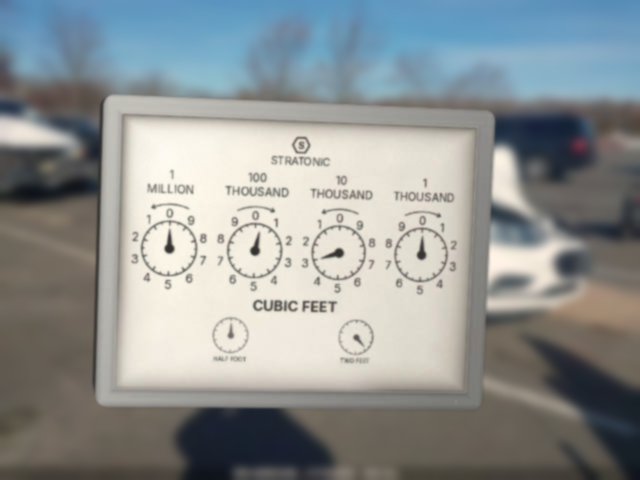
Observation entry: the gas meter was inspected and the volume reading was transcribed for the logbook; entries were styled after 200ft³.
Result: 3000ft³
